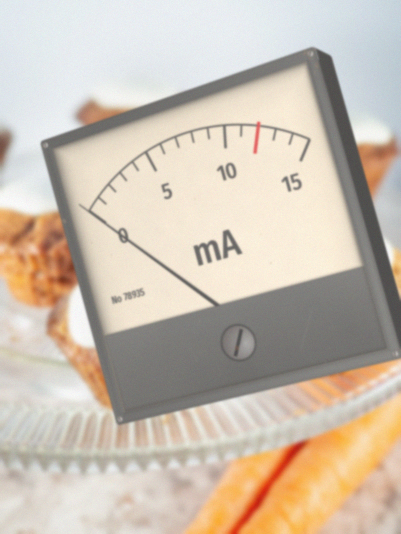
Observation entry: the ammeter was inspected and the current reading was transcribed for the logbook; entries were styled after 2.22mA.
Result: 0mA
